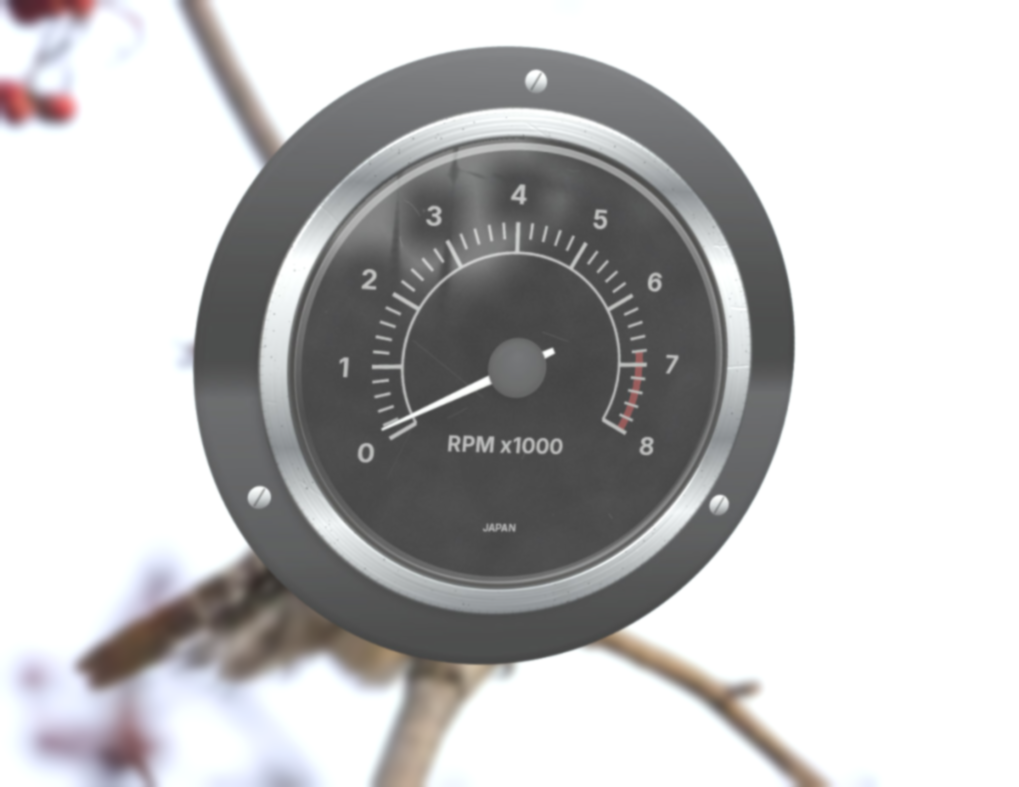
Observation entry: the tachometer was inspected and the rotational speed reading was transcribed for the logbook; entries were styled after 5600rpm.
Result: 200rpm
